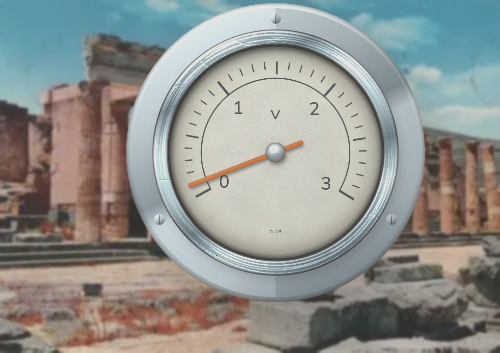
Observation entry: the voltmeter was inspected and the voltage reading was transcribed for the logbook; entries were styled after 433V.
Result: 0.1V
